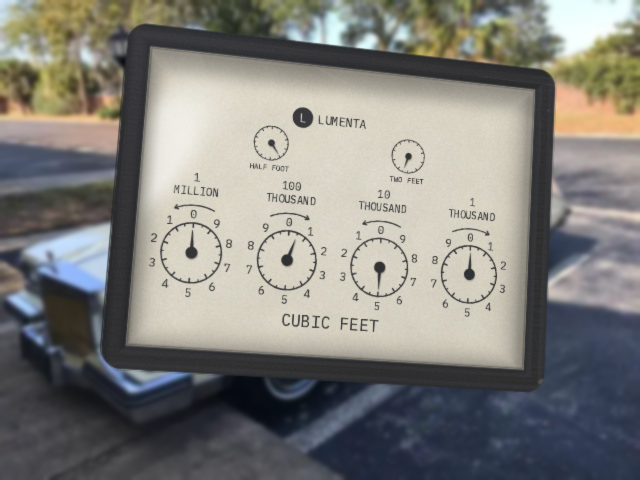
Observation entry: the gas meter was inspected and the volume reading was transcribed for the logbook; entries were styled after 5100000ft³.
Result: 5000ft³
